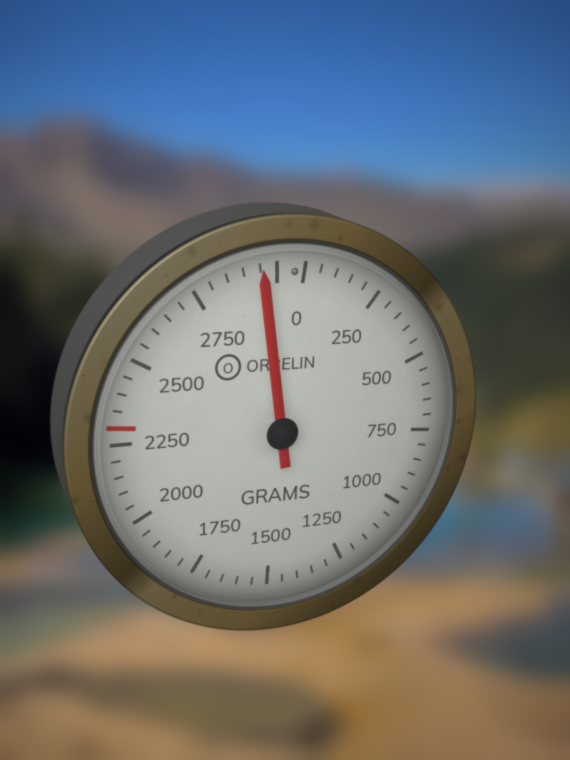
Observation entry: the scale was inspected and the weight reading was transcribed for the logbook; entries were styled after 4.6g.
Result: 2950g
